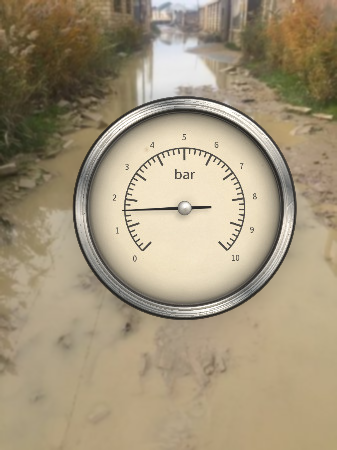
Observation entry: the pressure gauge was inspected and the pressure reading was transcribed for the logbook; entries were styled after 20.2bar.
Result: 1.6bar
